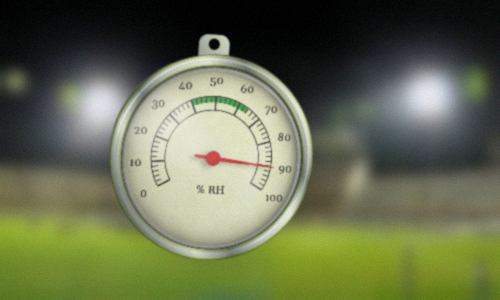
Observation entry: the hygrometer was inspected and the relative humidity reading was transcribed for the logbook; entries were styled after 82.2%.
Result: 90%
